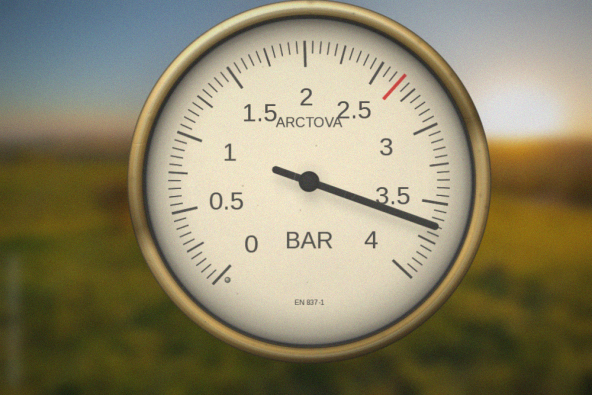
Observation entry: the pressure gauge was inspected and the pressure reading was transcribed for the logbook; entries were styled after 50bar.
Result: 3.65bar
